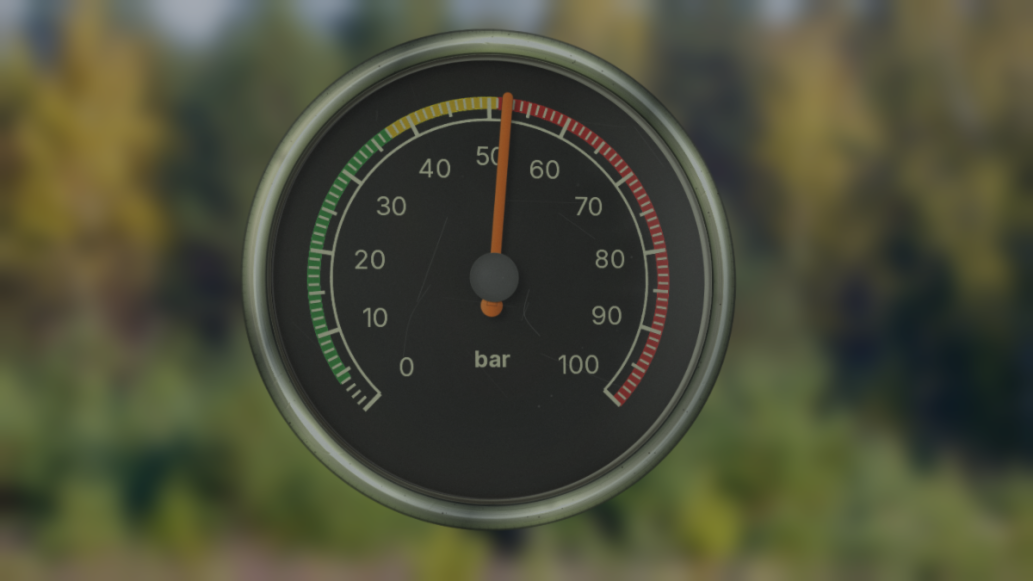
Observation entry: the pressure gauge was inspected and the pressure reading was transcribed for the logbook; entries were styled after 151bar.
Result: 52bar
